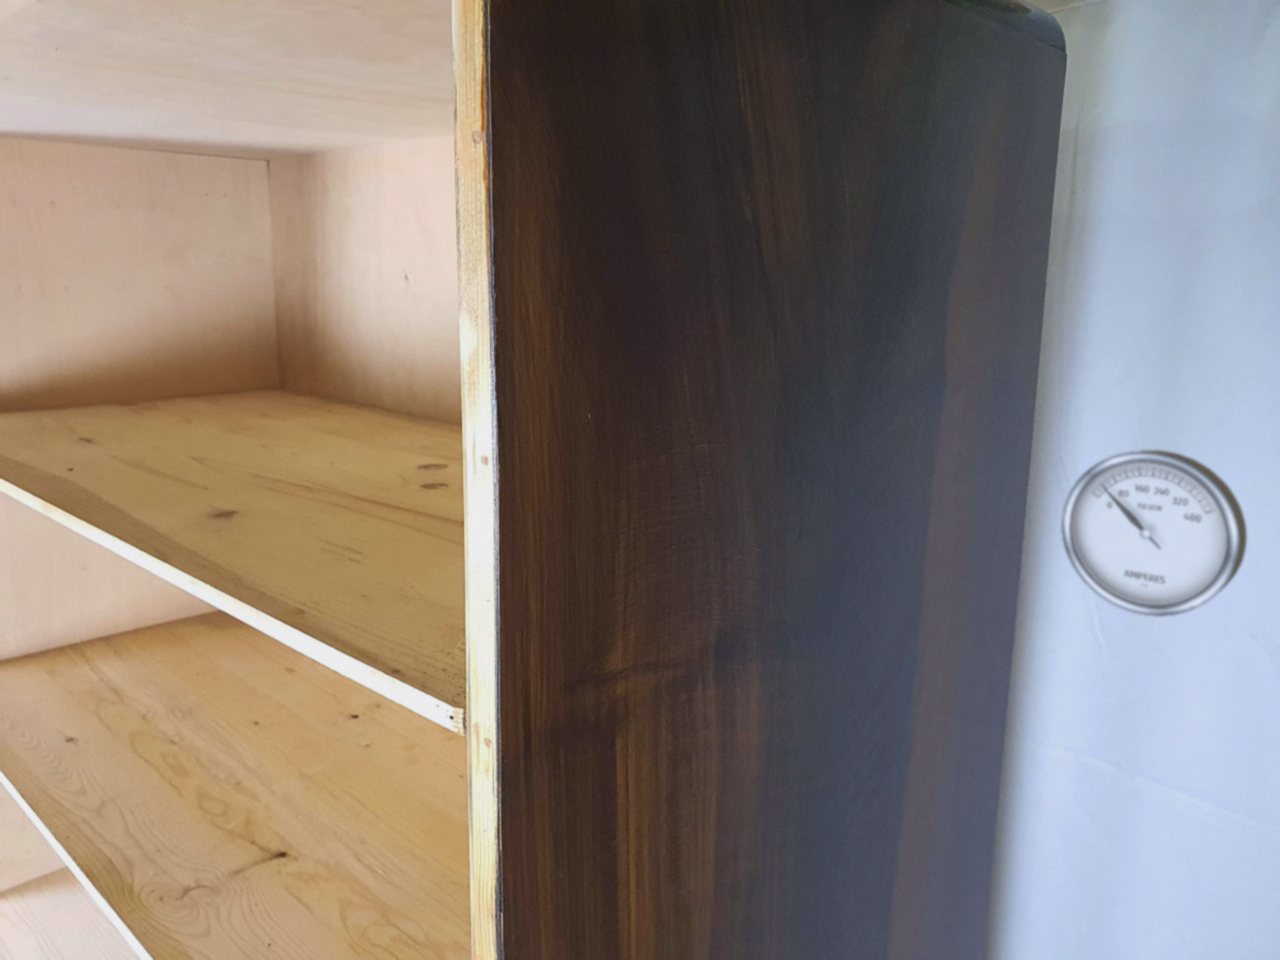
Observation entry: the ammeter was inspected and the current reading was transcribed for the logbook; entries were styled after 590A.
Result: 40A
